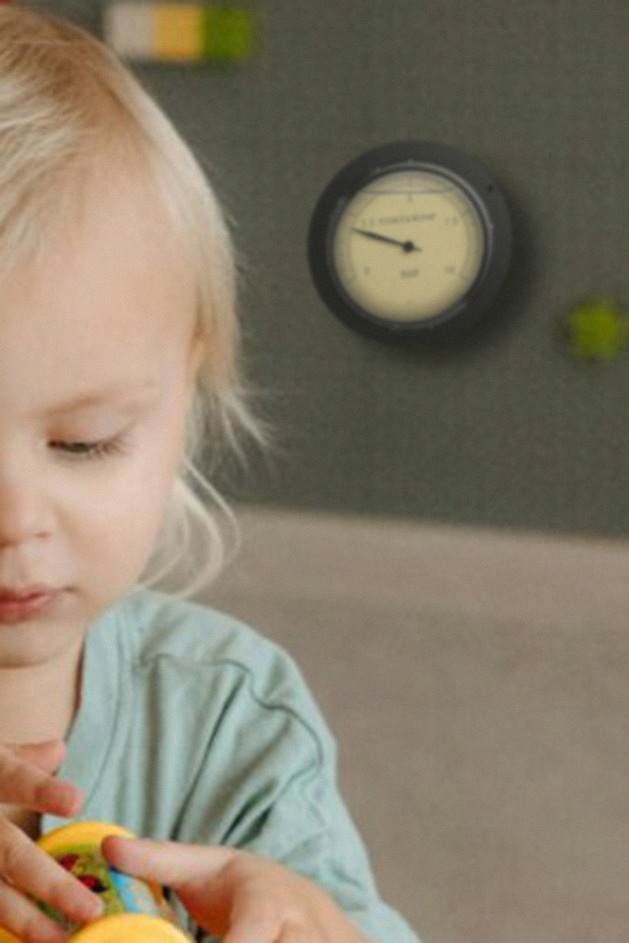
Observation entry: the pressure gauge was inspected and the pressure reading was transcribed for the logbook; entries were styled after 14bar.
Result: 2bar
